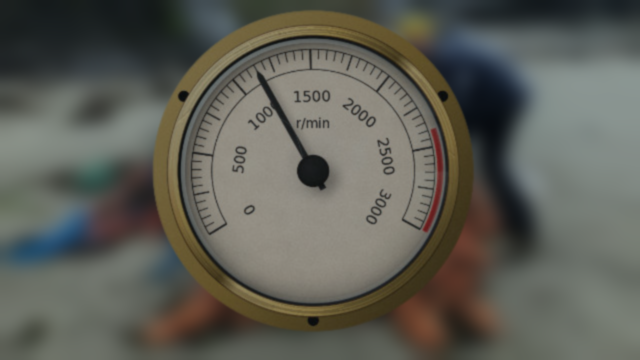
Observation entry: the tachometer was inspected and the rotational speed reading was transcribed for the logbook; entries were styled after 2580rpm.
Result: 1150rpm
